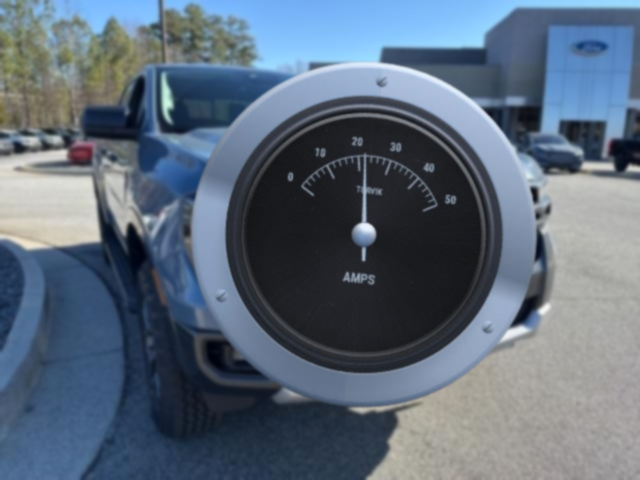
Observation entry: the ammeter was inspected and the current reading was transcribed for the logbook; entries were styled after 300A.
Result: 22A
